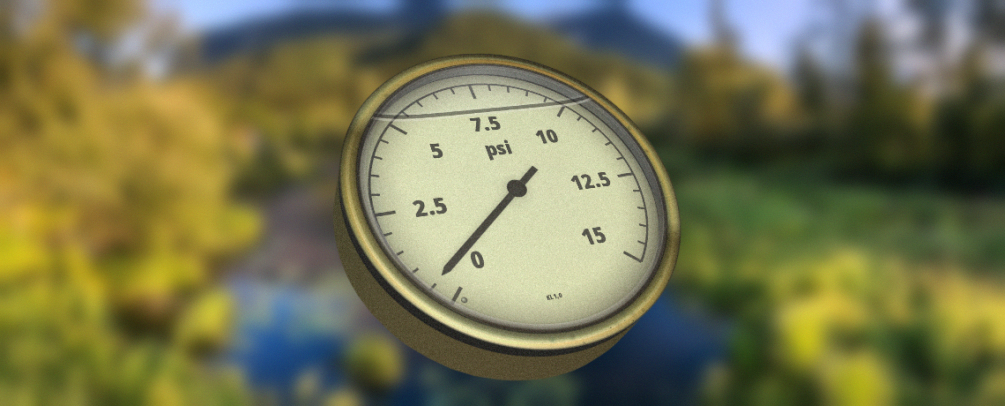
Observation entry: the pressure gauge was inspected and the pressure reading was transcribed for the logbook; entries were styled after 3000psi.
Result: 0.5psi
